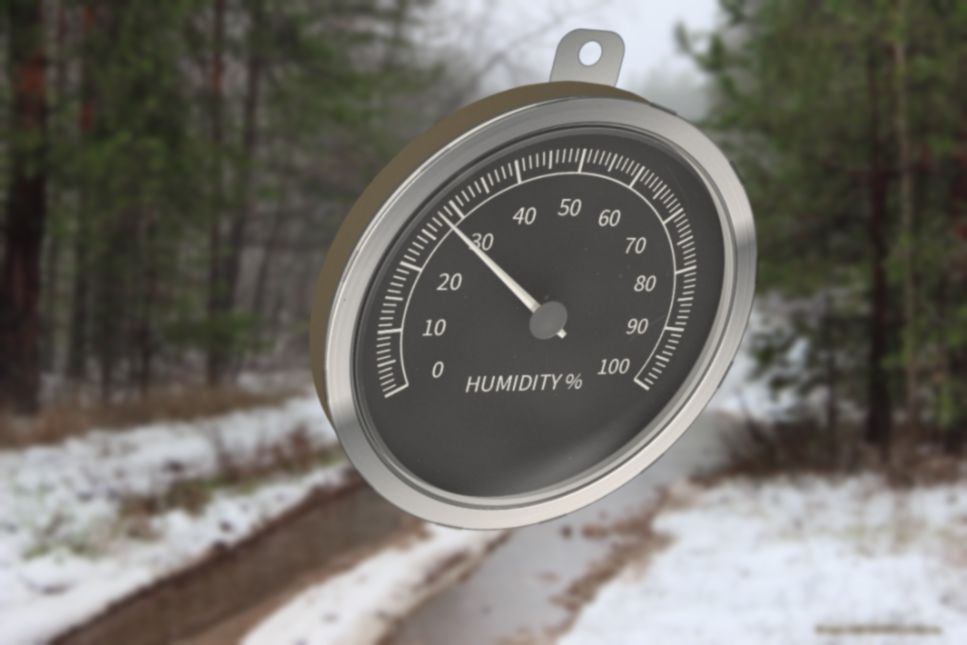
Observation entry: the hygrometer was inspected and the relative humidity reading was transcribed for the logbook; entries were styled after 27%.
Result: 28%
